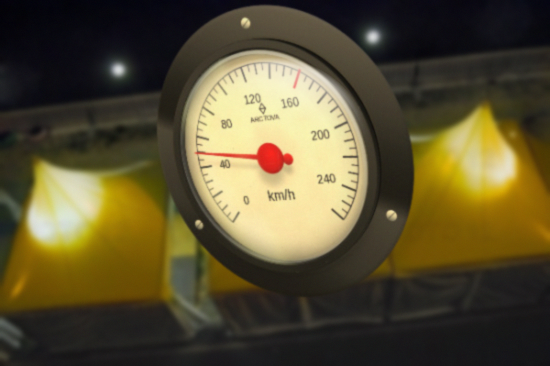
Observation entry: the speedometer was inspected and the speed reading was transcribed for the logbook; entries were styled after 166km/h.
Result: 50km/h
